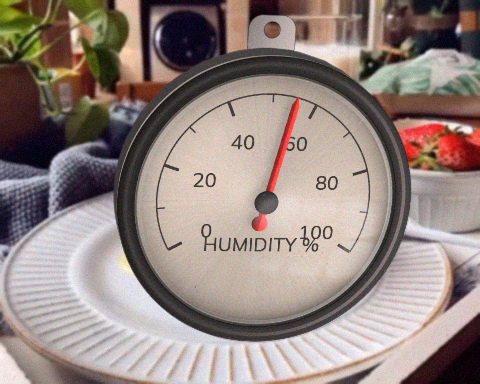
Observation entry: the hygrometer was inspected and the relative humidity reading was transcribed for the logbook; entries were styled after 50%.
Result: 55%
